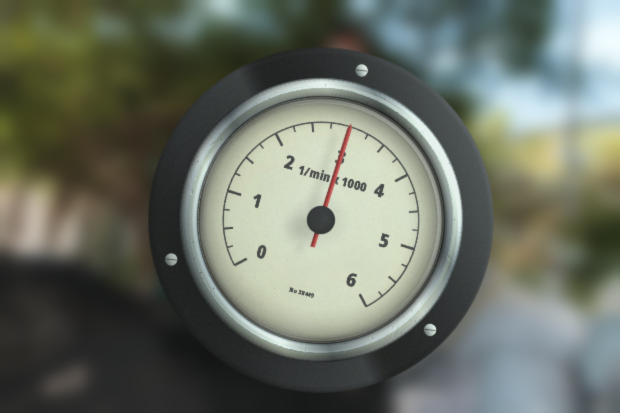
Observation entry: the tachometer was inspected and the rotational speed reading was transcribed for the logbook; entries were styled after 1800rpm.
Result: 3000rpm
